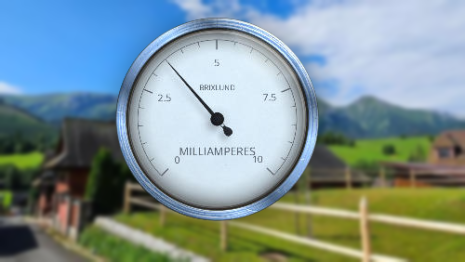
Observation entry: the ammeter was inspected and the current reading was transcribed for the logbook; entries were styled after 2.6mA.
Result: 3.5mA
